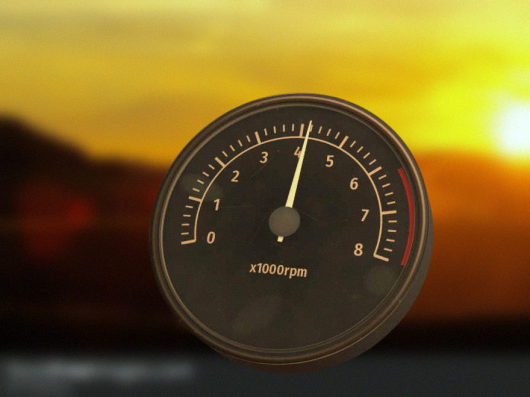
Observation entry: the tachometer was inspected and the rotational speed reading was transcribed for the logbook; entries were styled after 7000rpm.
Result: 4200rpm
